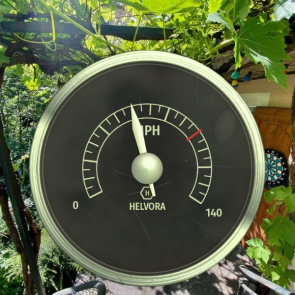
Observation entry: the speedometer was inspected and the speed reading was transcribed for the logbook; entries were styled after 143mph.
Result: 60mph
